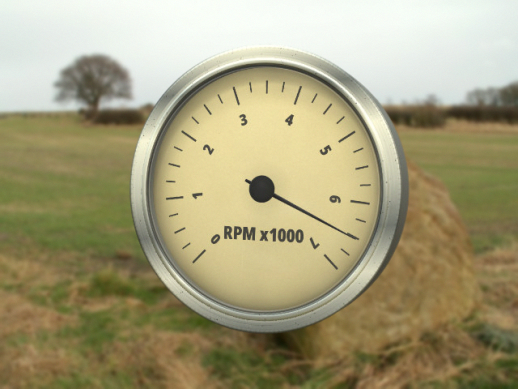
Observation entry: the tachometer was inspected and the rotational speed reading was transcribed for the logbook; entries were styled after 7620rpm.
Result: 6500rpm
